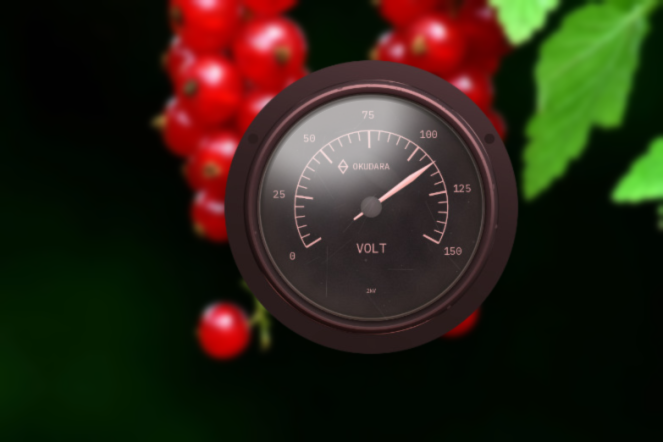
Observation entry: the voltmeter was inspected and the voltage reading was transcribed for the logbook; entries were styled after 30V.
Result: 110V
